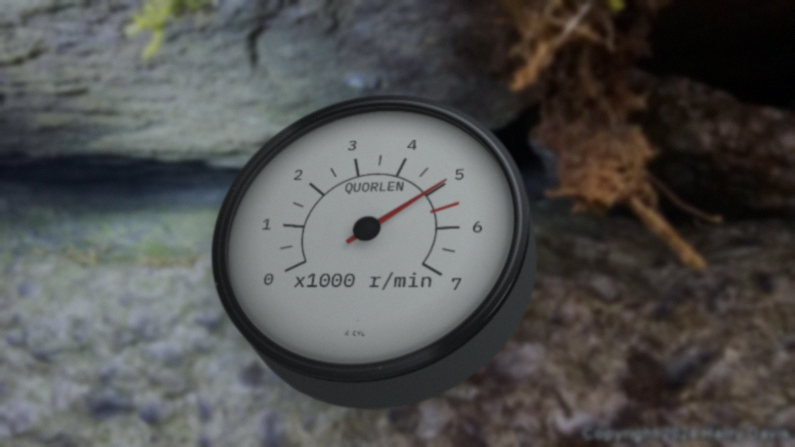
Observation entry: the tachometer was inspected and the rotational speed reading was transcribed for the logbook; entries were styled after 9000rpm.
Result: 5000rpm
